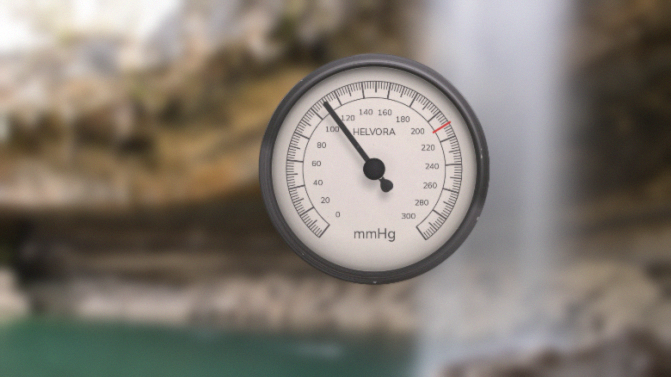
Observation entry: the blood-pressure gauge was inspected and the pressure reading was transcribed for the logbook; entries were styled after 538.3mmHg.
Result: 110mmHg
